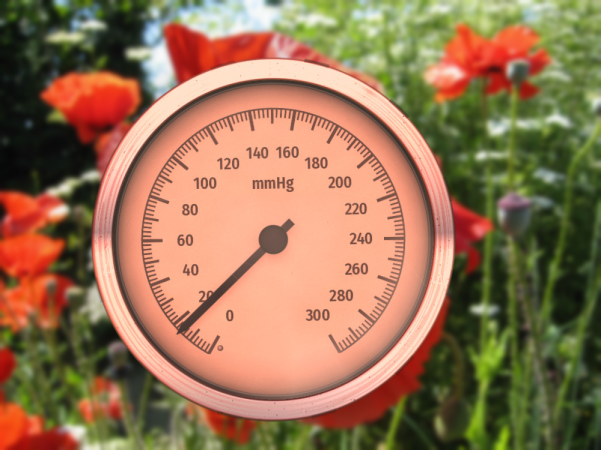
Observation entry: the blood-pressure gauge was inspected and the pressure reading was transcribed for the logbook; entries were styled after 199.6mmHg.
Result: 16mmHg
